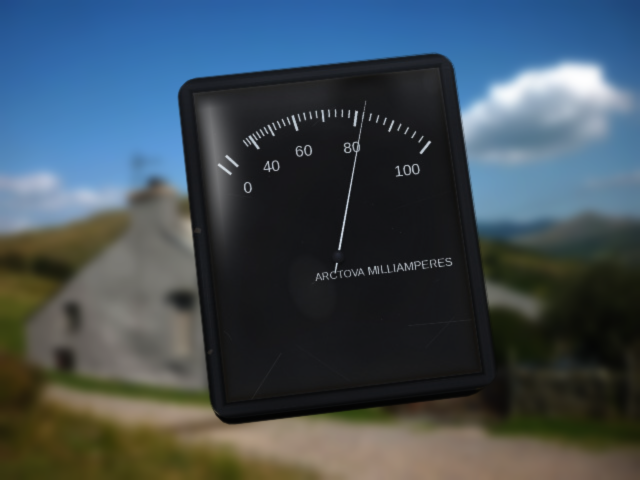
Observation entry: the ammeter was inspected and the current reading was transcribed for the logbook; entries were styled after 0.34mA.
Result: 82mA
